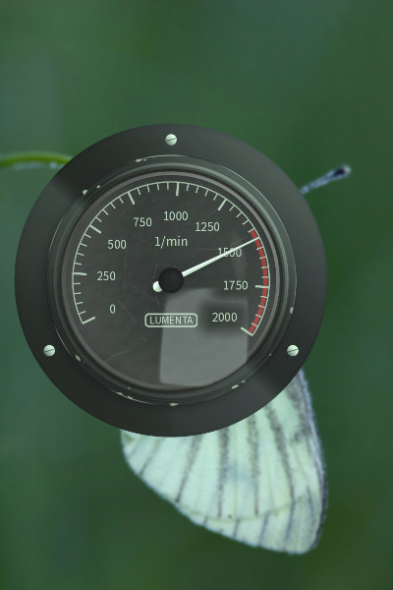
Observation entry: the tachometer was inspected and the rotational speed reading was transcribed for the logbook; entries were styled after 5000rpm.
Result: 1500rpm
